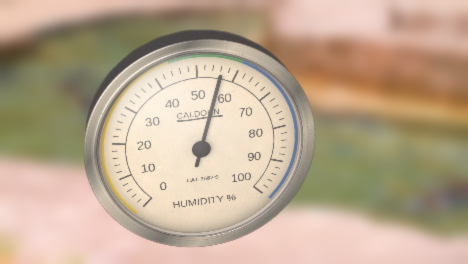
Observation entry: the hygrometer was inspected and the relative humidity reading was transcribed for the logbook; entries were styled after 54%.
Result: 56%
